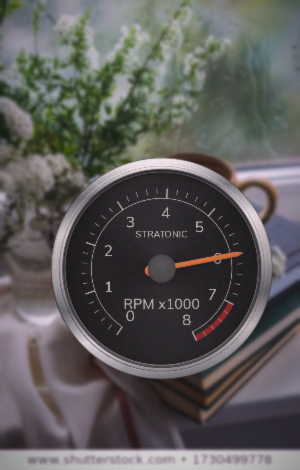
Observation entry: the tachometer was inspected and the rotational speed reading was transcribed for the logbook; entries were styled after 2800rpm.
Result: 6000rpm
